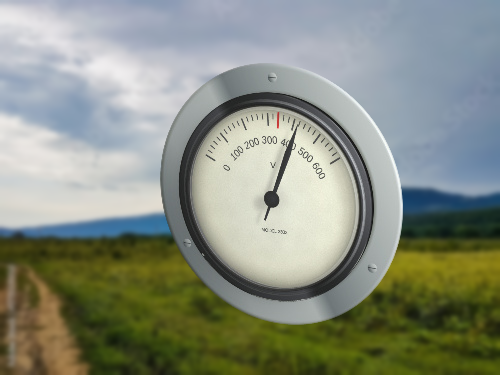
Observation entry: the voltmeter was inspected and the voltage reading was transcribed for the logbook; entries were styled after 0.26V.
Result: 420V
